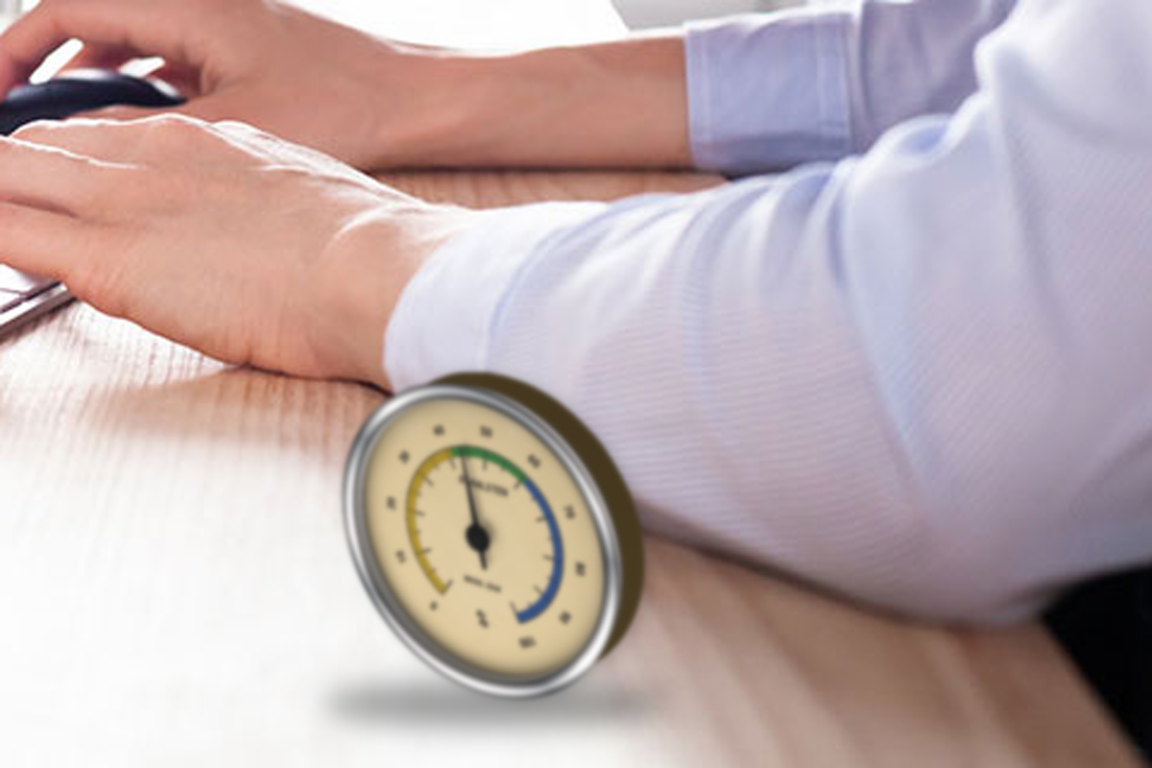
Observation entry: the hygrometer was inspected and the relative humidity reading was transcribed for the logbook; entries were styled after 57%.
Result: 45%
